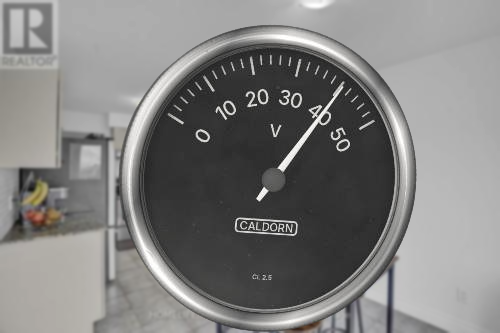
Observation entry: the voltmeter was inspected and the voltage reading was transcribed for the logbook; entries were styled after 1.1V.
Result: 40V
